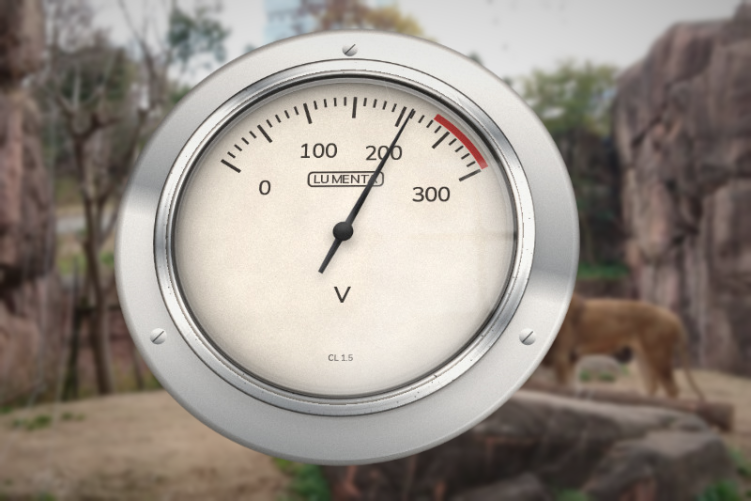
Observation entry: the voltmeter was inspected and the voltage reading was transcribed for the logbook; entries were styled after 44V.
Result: 210V
